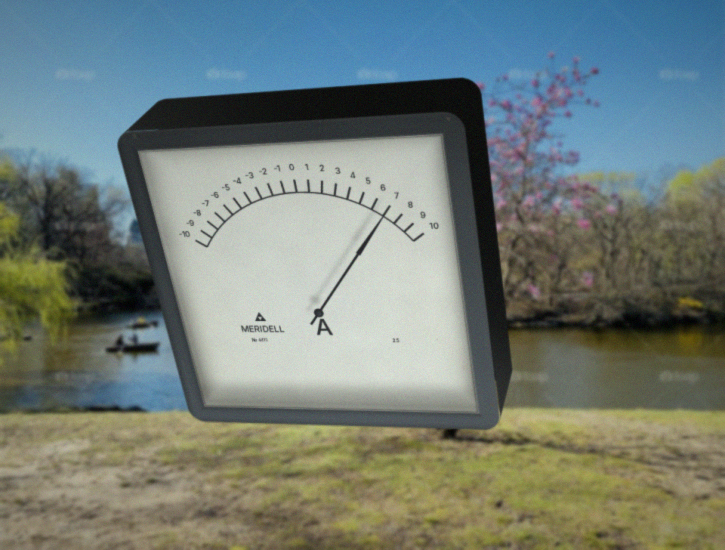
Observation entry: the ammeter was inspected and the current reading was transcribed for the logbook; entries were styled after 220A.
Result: 7A
